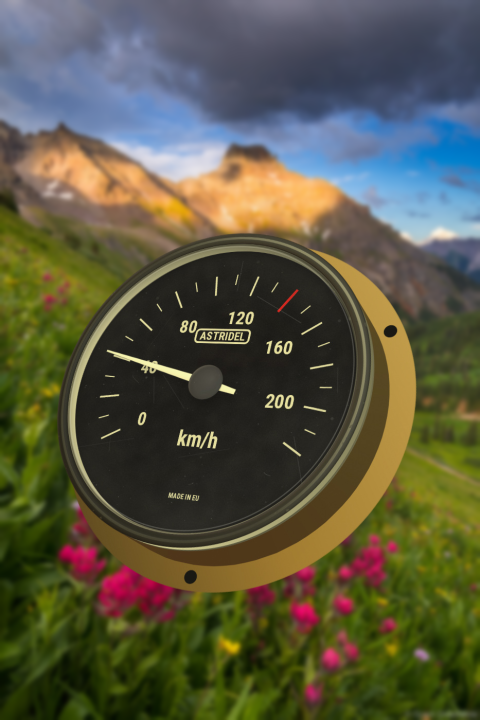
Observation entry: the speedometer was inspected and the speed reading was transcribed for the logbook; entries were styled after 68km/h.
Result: 40km/h
